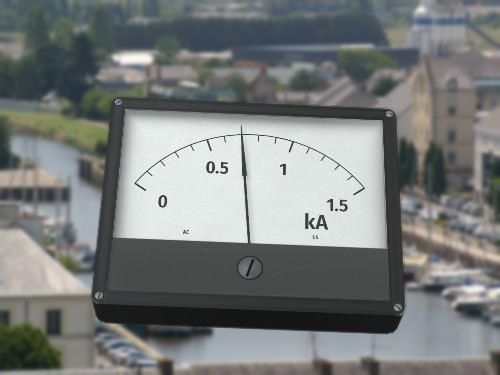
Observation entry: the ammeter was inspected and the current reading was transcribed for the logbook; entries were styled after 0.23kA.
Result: 0.7kA
